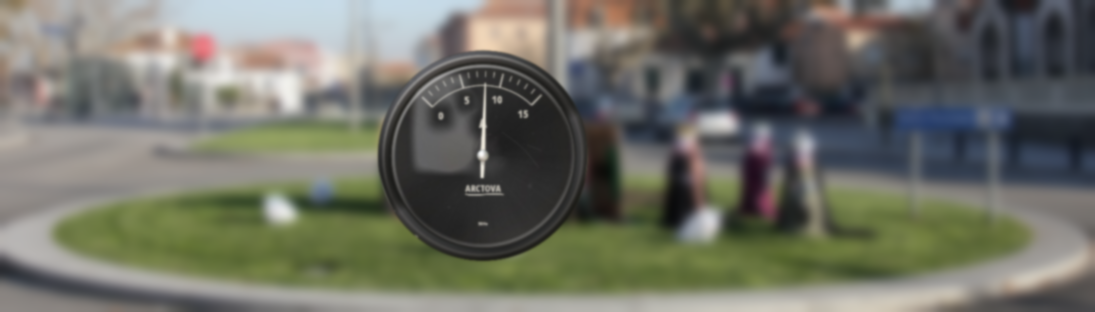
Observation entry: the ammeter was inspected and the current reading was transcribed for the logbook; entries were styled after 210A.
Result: 8A
